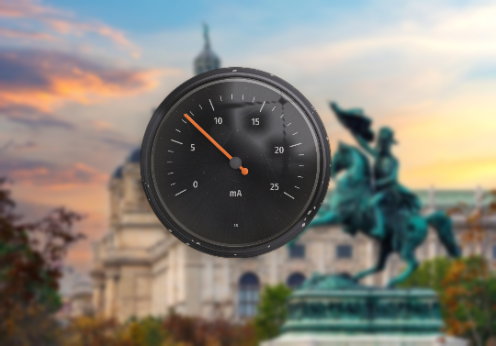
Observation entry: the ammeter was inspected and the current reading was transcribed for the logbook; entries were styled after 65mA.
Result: 7.5mA
